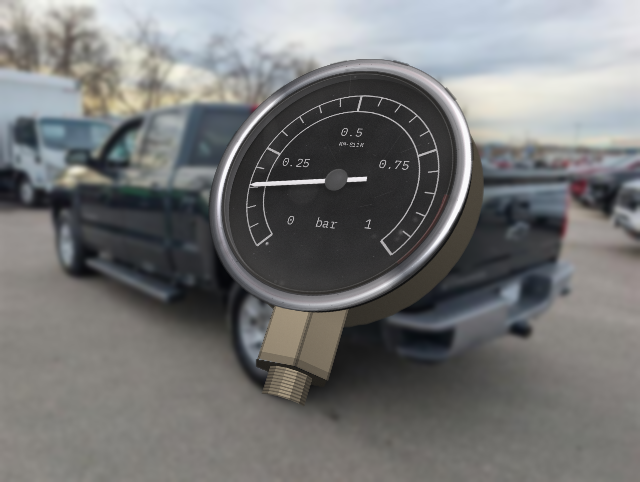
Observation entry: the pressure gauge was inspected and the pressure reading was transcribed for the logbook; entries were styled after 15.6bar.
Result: 0.15bar
